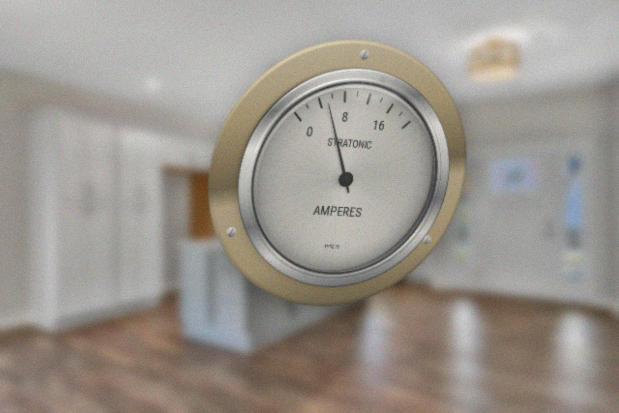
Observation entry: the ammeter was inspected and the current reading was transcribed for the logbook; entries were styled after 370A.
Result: 5A
